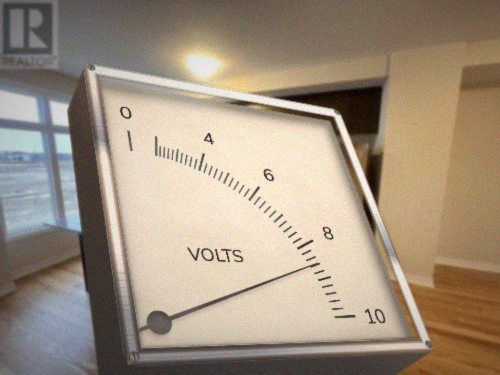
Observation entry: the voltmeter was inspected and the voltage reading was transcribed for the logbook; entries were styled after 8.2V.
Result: 8.6V
